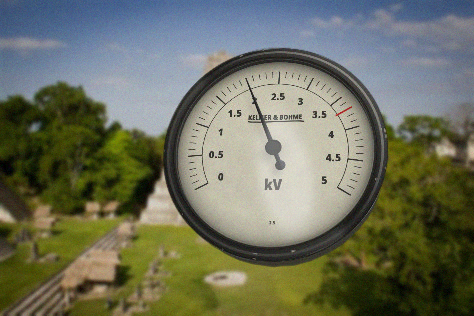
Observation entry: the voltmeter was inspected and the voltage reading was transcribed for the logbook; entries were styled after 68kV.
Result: 2kV
